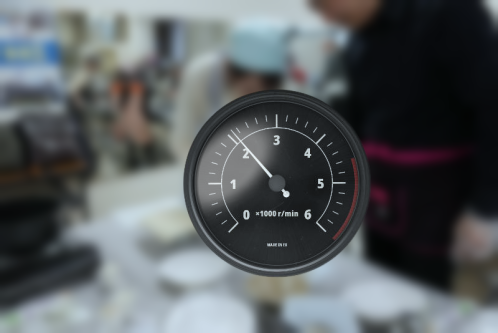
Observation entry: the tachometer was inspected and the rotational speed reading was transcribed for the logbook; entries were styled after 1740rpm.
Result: 2100rpm
